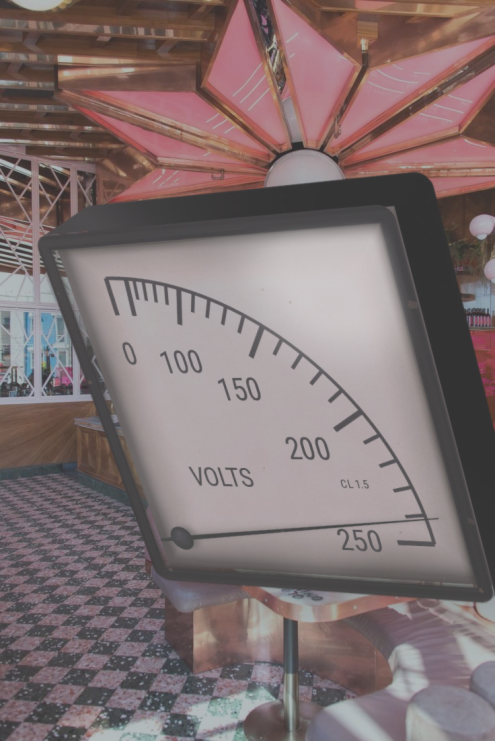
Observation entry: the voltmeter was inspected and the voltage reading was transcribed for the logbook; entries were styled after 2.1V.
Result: 240V
